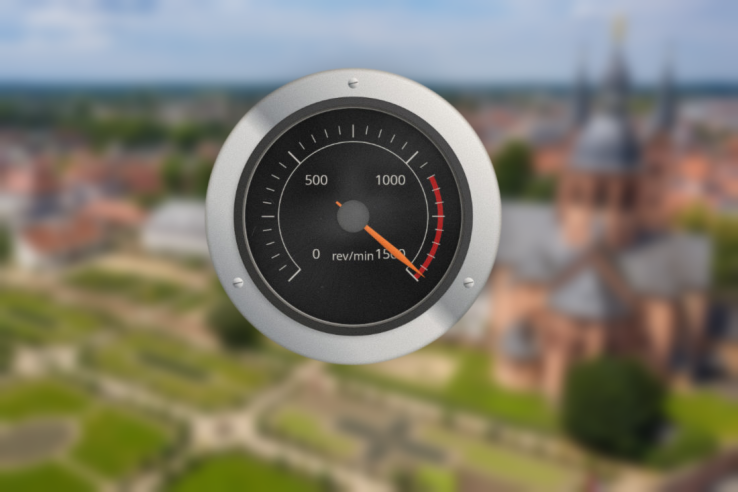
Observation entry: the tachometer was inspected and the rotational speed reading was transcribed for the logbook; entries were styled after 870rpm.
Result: 1475rpm
